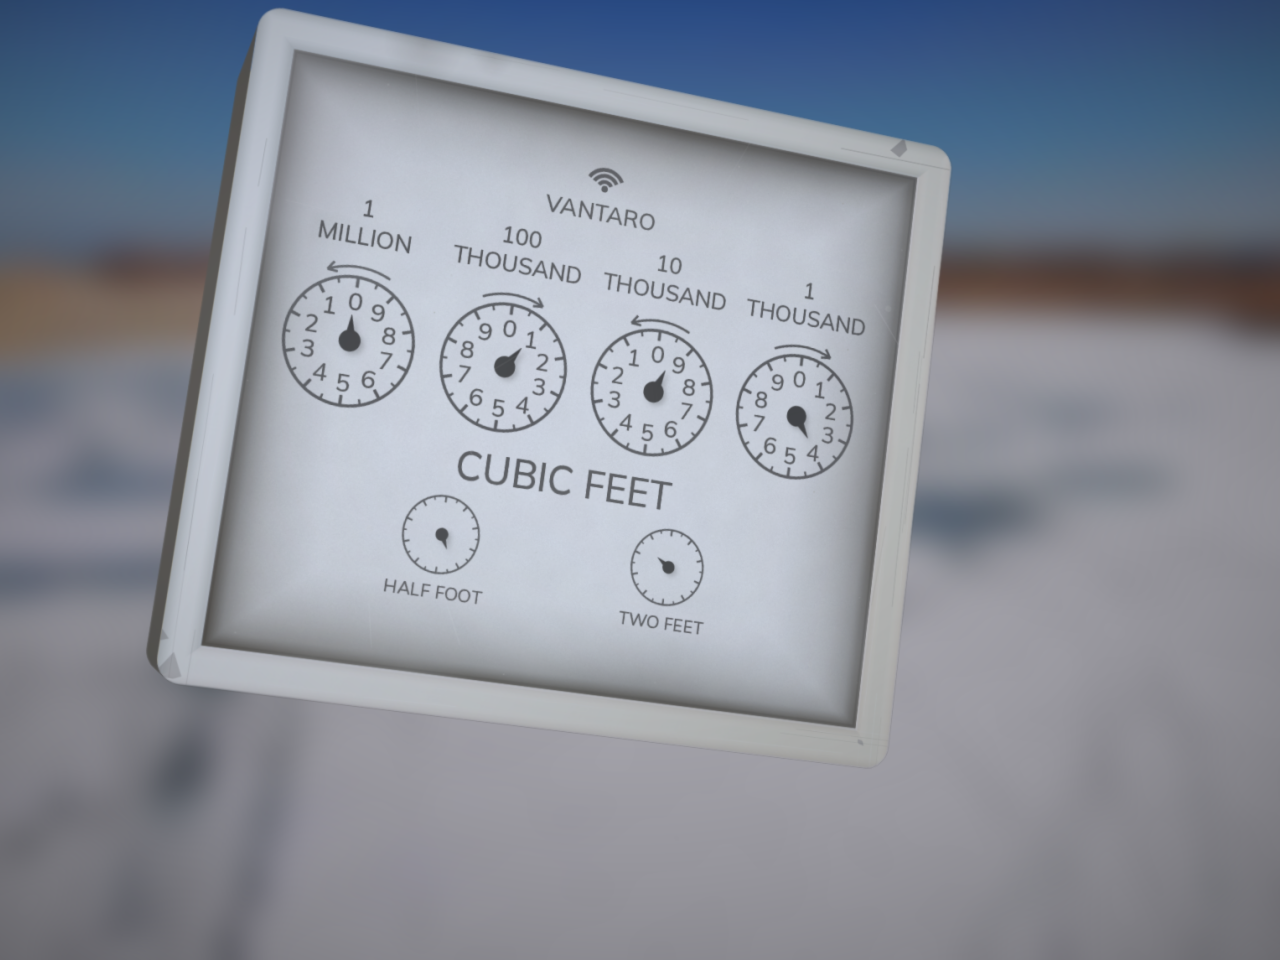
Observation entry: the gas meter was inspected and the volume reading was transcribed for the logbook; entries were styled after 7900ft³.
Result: 9400ft³
